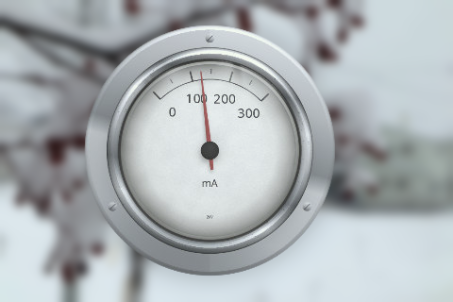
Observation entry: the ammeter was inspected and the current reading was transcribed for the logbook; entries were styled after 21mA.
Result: 125mA
